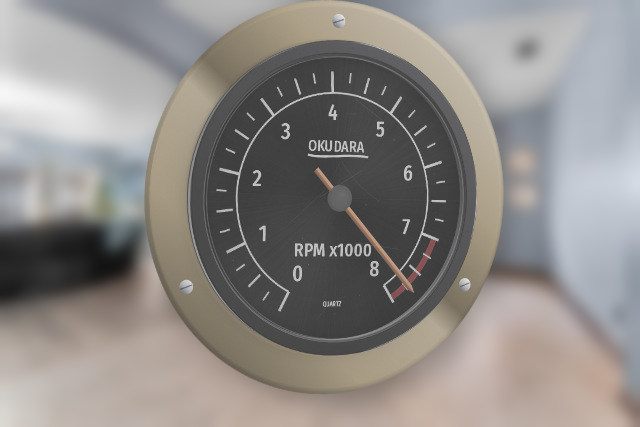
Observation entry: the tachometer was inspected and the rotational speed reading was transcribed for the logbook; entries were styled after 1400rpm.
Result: 7750rpm
